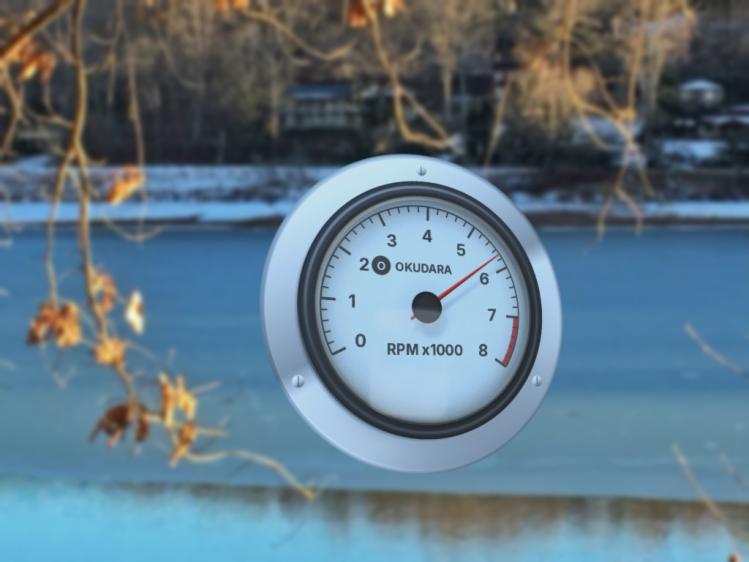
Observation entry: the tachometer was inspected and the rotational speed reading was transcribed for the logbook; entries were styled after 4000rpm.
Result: 5700rpm
